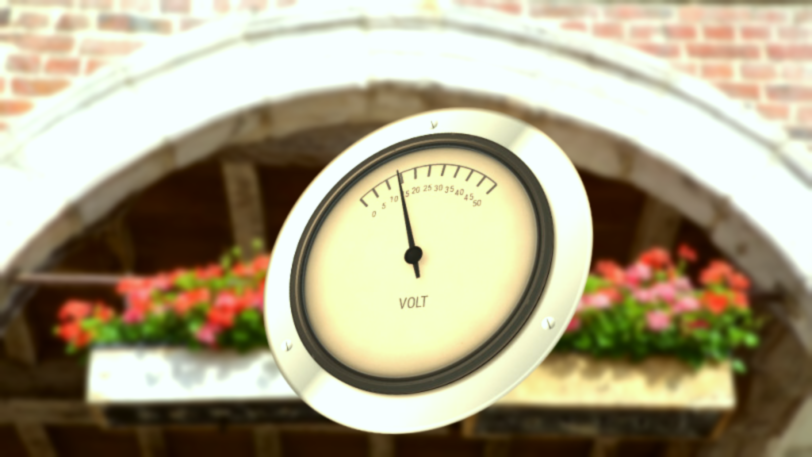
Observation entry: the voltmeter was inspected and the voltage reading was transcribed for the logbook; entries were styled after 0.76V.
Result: 15V
